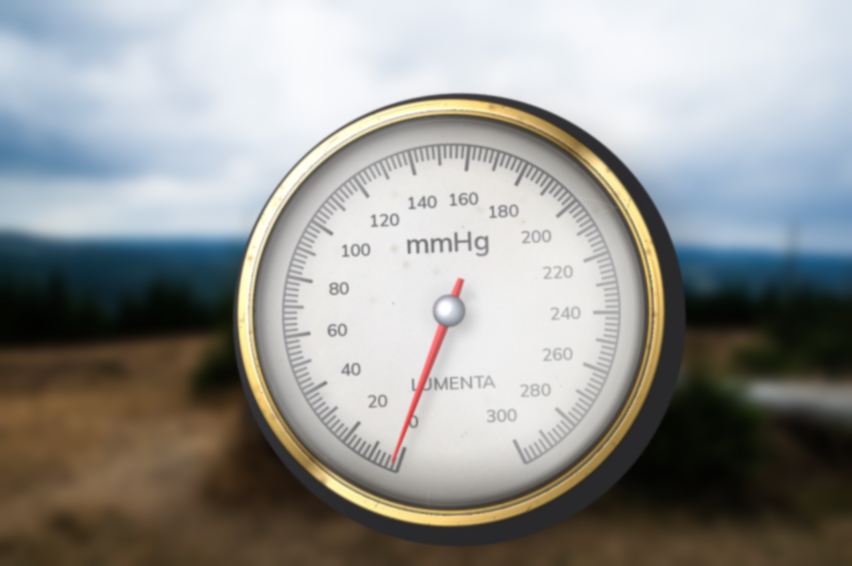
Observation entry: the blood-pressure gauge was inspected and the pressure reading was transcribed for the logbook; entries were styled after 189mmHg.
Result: 2mmHg
